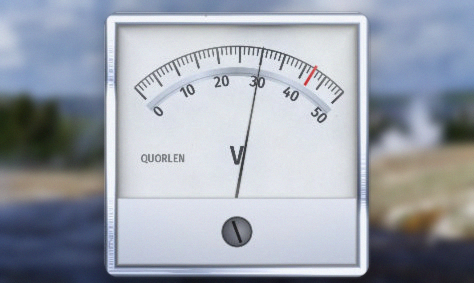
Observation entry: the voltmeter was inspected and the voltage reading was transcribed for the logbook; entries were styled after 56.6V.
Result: 30V
